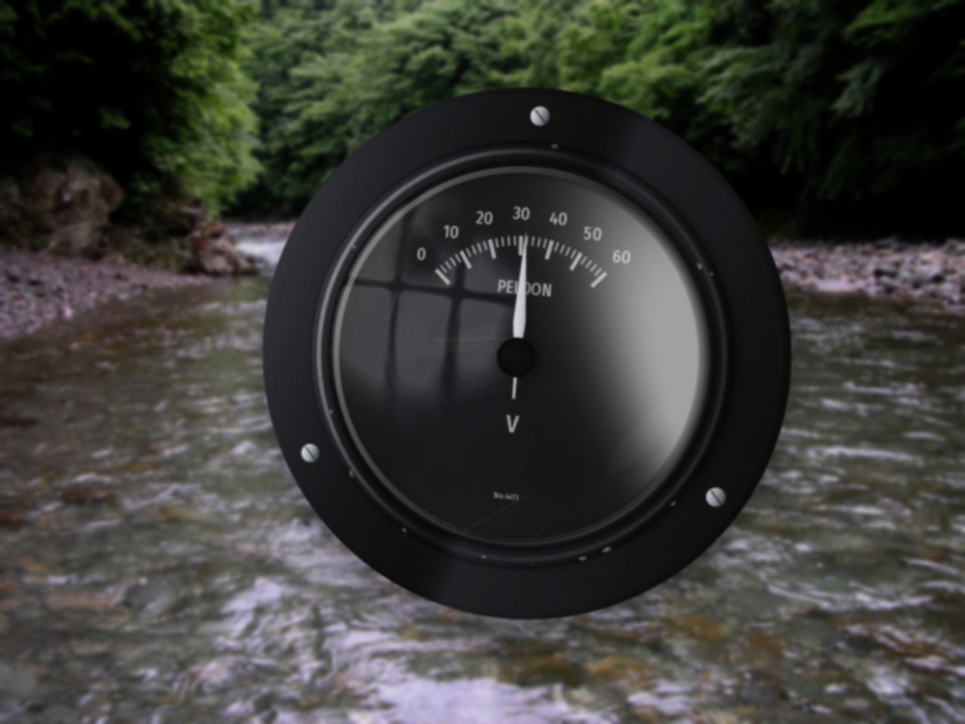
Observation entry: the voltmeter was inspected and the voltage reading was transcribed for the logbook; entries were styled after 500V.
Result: 32V
